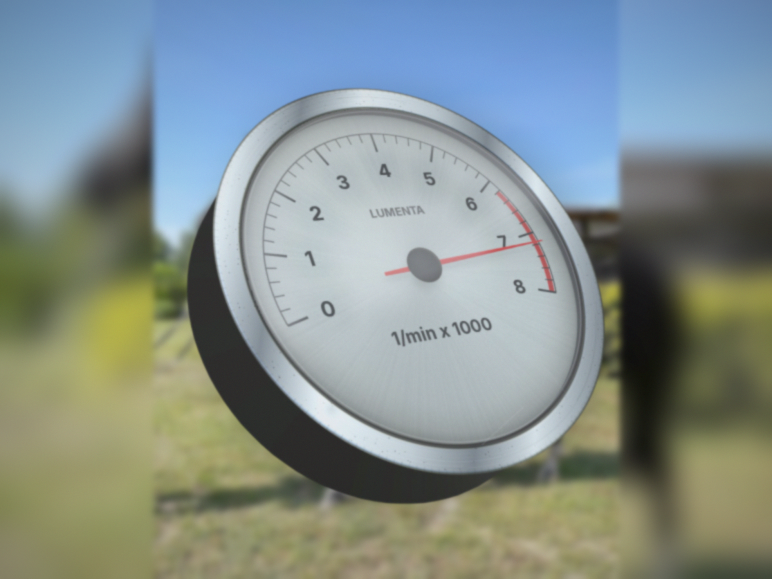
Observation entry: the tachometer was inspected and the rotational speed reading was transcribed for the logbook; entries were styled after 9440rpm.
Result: 7200rpm
